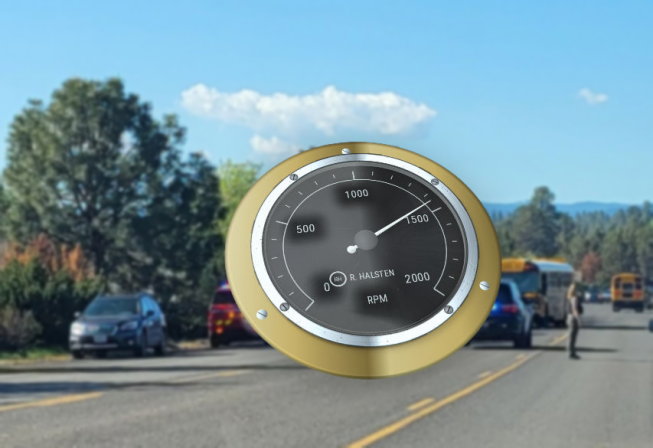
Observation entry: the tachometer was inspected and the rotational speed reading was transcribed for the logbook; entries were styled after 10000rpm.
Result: 1450rpm
